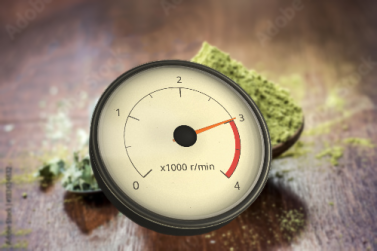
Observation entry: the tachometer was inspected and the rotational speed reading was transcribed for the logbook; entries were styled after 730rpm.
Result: 3000rpm
